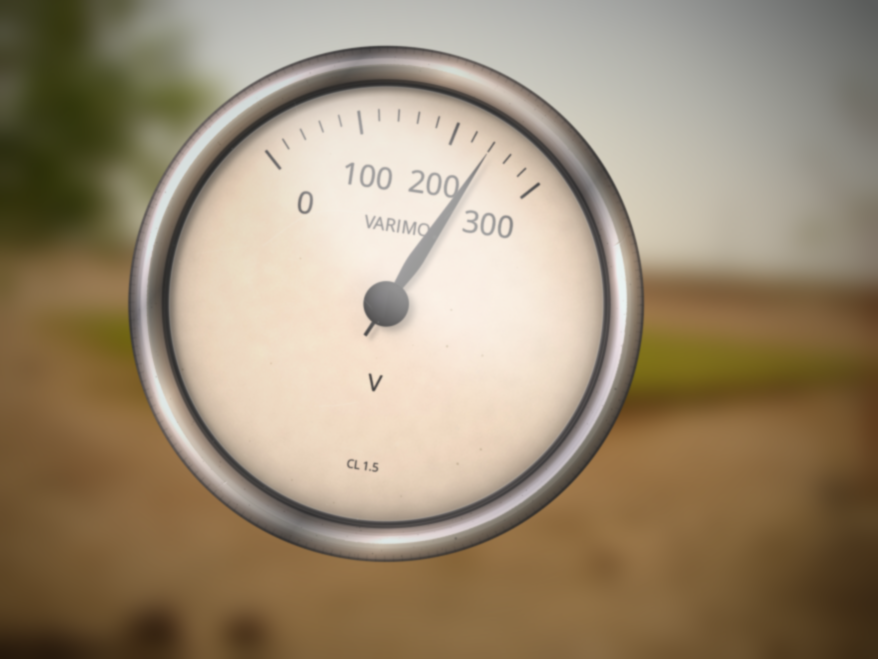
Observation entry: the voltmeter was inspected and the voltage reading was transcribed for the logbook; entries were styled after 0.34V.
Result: 240V
